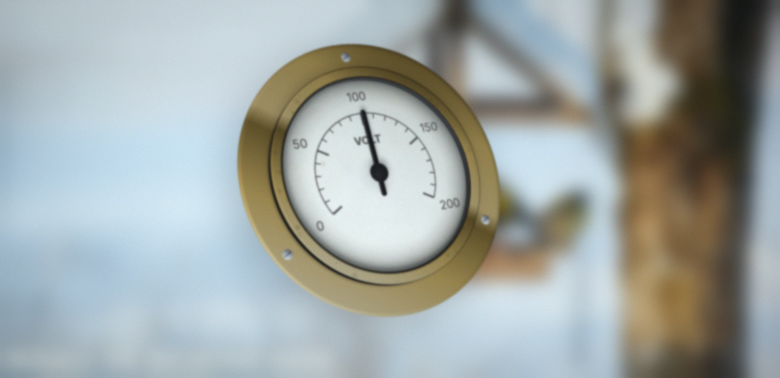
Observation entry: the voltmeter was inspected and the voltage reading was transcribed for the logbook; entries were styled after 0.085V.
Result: 100V
